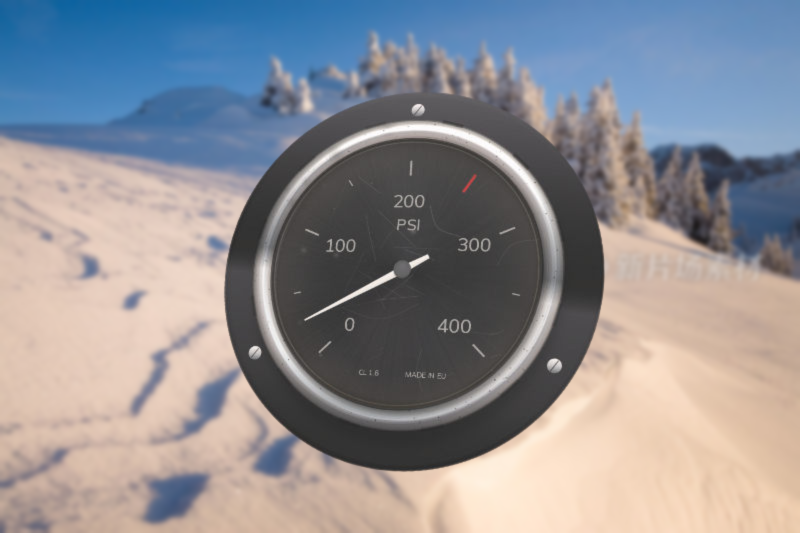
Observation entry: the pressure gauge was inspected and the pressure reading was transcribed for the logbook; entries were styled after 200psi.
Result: 25psi
